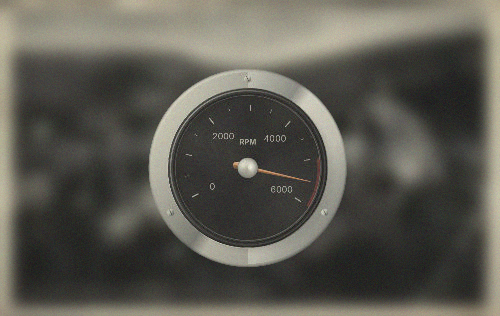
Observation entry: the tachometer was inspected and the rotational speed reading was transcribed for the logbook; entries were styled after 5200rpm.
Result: 5500rpm
